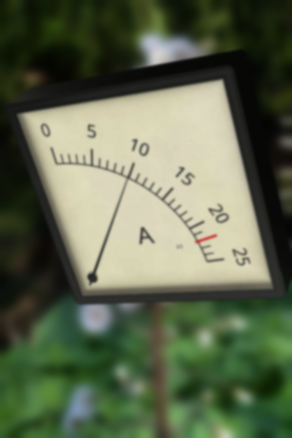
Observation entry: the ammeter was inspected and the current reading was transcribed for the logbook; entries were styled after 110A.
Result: 10A
